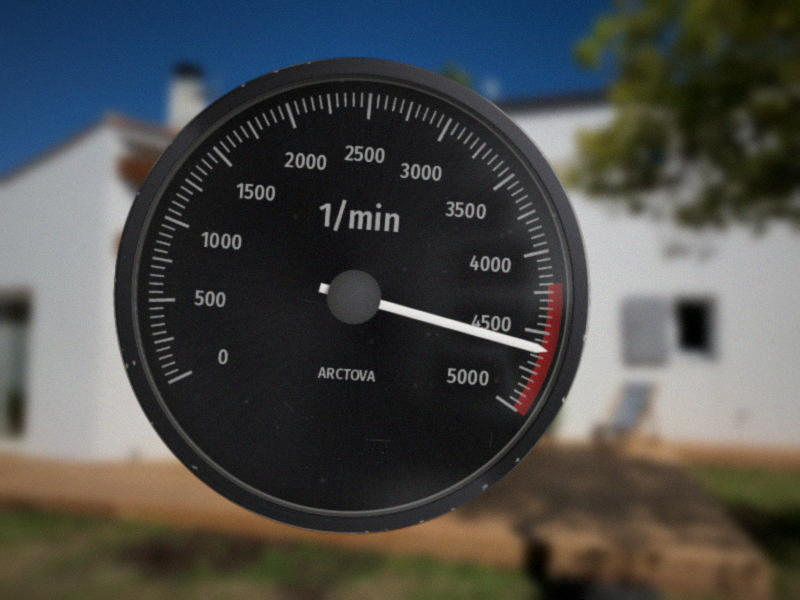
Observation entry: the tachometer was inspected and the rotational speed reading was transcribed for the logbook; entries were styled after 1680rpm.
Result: 4600rpm
